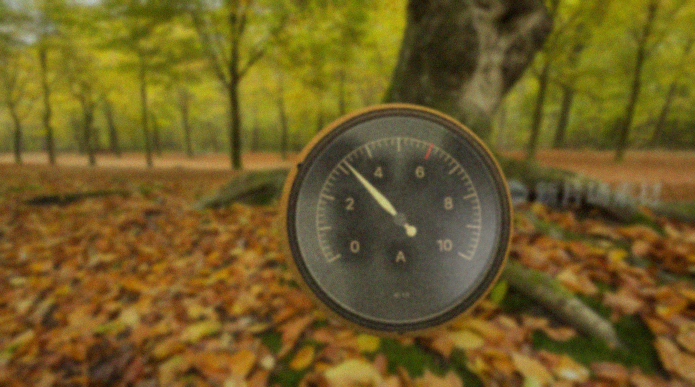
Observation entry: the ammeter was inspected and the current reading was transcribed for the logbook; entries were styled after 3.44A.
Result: 3.2A
